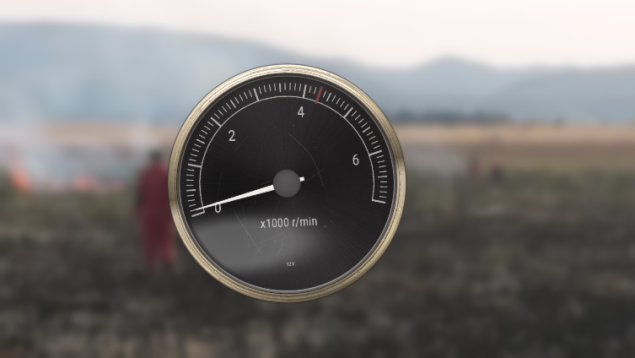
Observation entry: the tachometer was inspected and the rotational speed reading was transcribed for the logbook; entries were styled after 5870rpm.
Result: 100rpm
